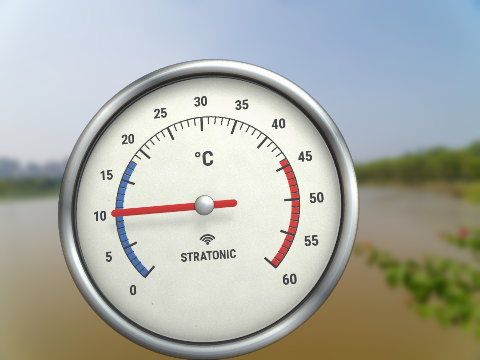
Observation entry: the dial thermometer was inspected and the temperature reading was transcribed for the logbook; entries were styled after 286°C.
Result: 10°C
